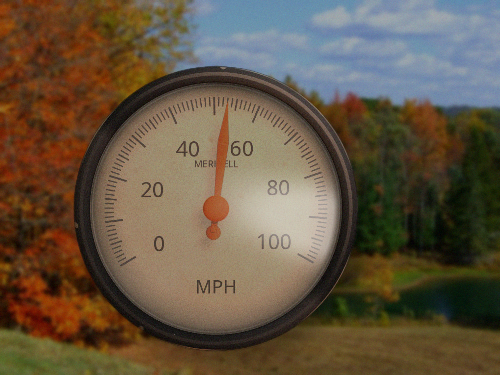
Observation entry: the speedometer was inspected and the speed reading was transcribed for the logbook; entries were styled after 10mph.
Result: 53mph
